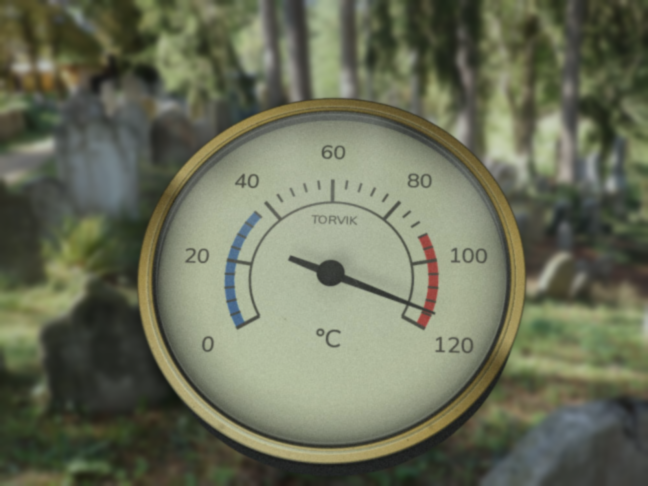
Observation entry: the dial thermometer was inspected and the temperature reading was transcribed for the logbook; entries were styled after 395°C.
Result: 116°C
